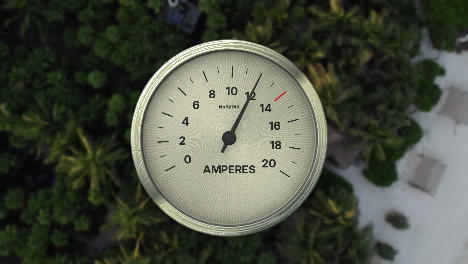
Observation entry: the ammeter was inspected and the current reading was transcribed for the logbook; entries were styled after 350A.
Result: 12A
